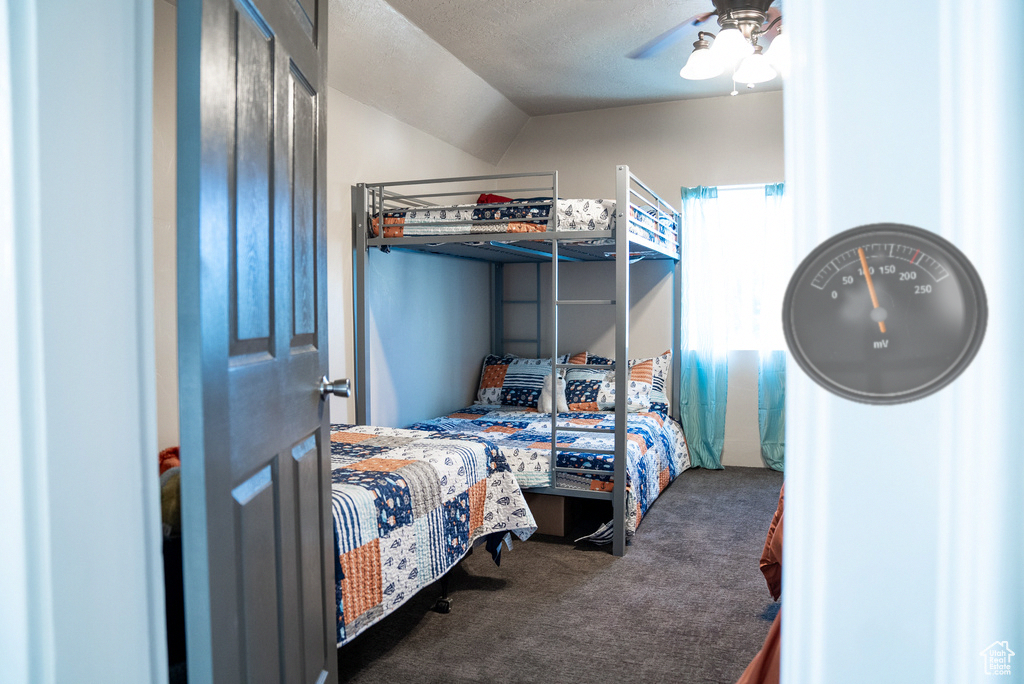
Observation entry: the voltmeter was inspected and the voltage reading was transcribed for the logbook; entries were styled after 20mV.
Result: 100mV
